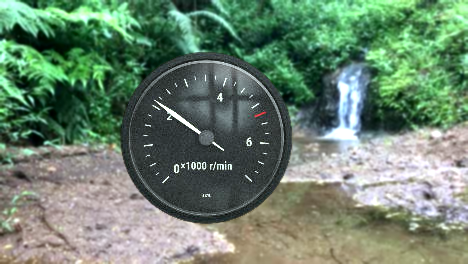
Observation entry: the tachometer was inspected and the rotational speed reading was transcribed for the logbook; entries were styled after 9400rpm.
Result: 2125rpm
